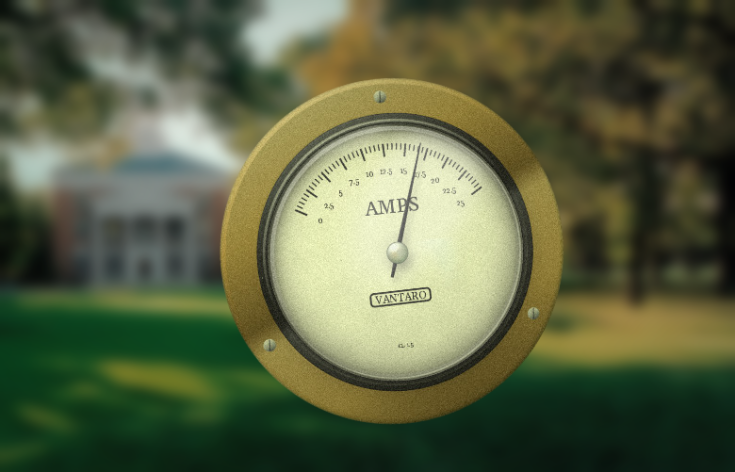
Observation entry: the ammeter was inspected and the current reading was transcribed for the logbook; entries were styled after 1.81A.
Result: 16.5A
